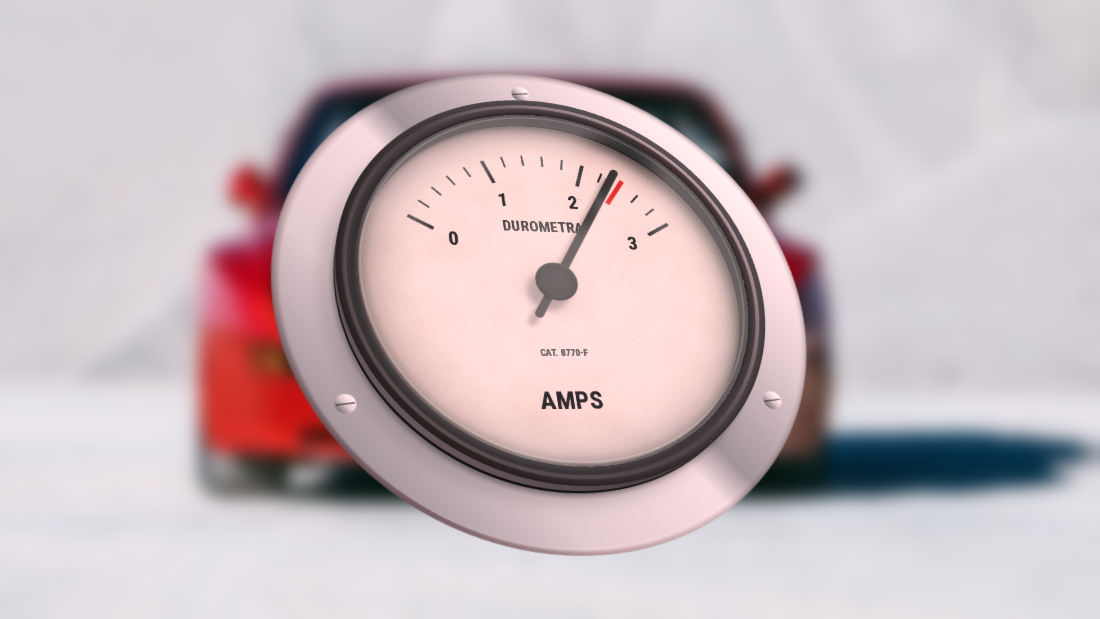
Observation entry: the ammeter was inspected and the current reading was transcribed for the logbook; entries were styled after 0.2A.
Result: 2.3A
